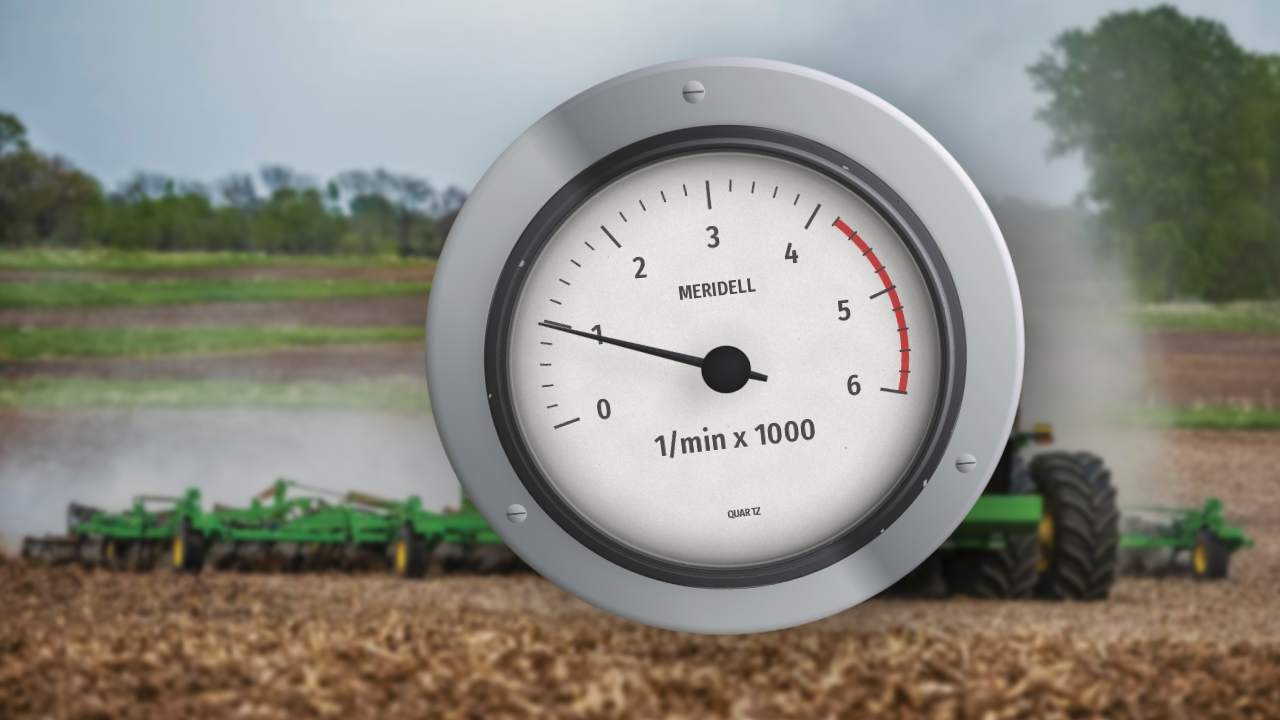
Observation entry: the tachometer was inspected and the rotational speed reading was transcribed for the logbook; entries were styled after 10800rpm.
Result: 1000rpm
